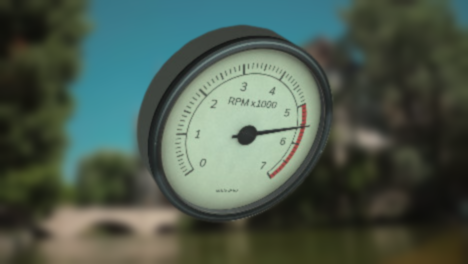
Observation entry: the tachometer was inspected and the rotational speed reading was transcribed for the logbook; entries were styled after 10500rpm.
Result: 5500rpm
